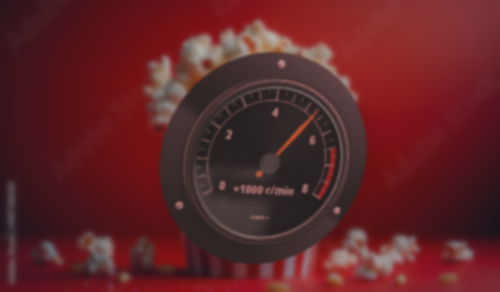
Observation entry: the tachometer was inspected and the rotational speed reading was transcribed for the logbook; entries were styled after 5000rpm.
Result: 5250rpm
